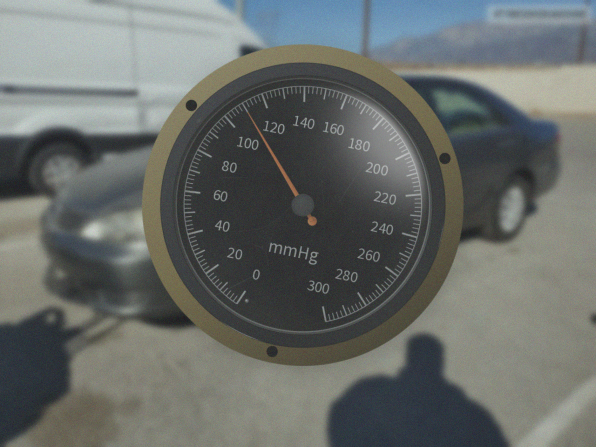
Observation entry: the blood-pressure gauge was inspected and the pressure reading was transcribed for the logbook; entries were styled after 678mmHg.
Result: 110mmHg
